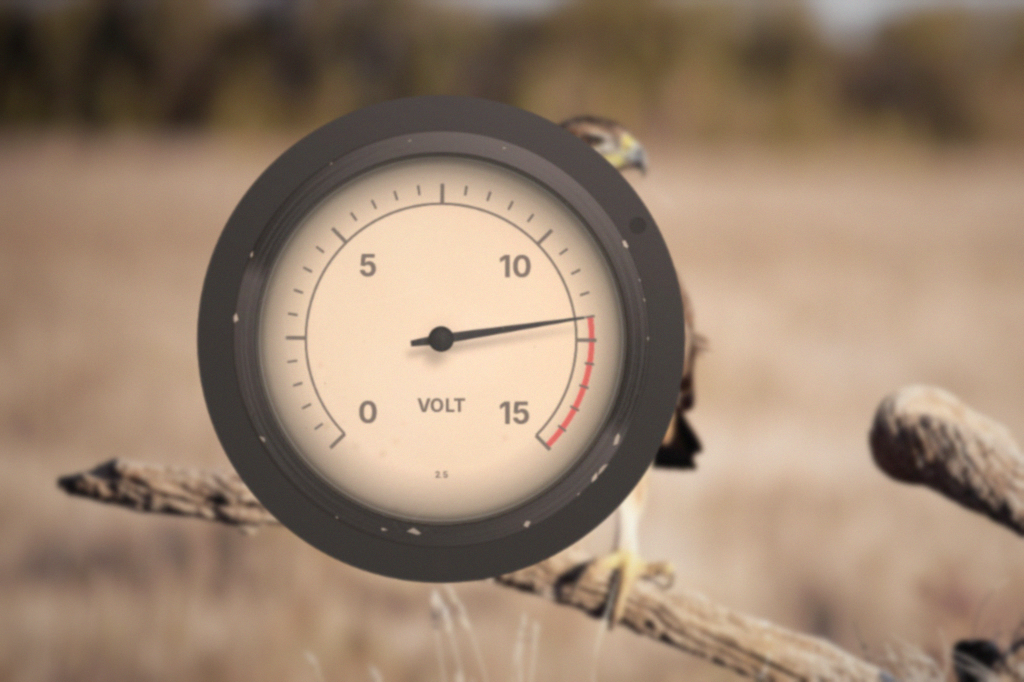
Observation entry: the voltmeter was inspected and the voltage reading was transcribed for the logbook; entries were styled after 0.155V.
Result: 12V
